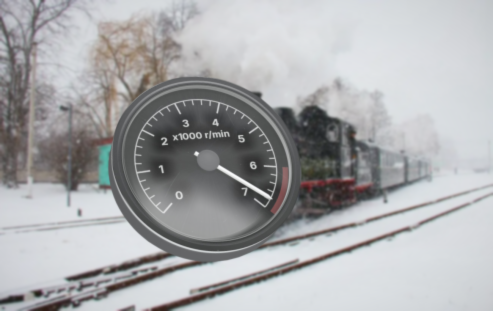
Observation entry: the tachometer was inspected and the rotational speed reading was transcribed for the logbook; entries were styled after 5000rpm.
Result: 6800rpm
